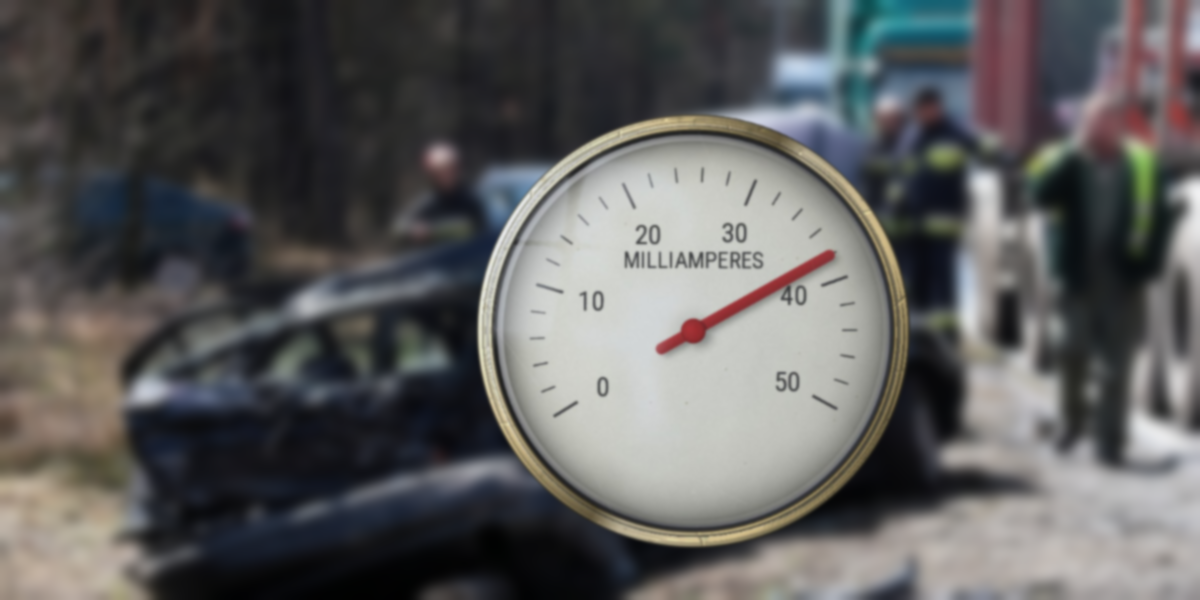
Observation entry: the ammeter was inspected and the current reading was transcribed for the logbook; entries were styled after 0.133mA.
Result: 38mA
